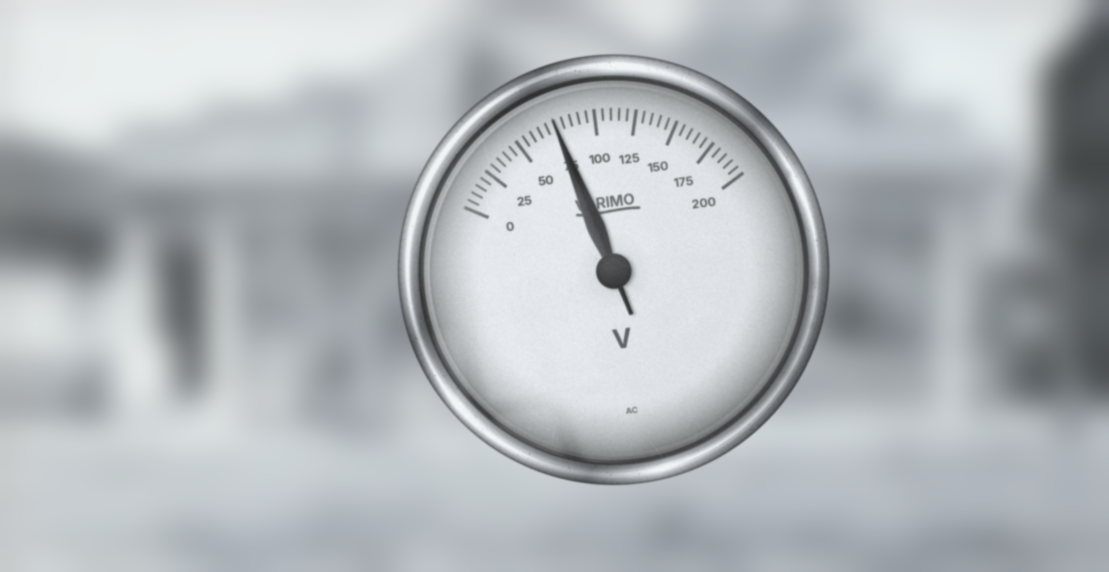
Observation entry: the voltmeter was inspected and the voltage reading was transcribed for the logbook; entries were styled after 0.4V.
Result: 75V
